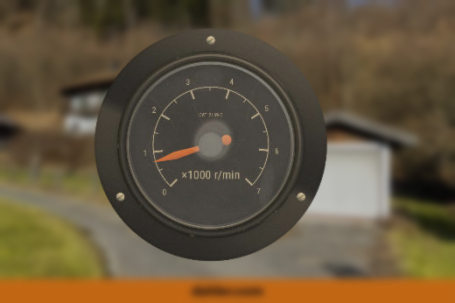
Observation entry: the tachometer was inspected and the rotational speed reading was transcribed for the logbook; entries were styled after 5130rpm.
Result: 750rpm
